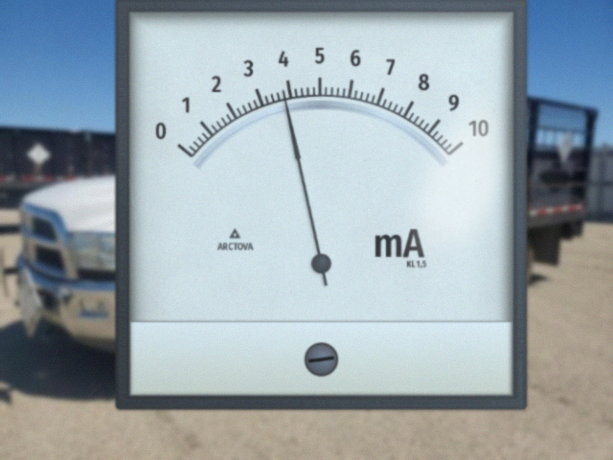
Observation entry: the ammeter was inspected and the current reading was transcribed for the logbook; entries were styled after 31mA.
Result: 3.8mA
